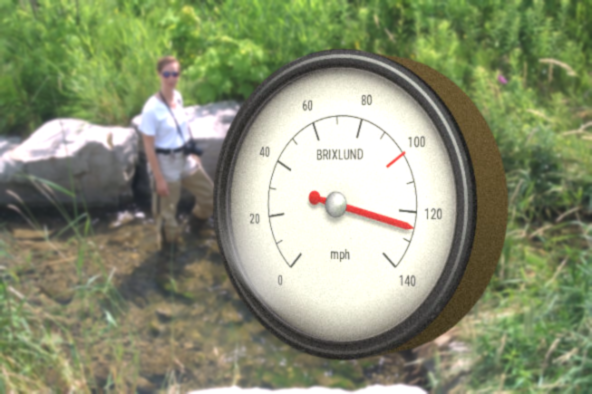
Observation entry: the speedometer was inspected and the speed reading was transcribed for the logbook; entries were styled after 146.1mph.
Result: 125mph
